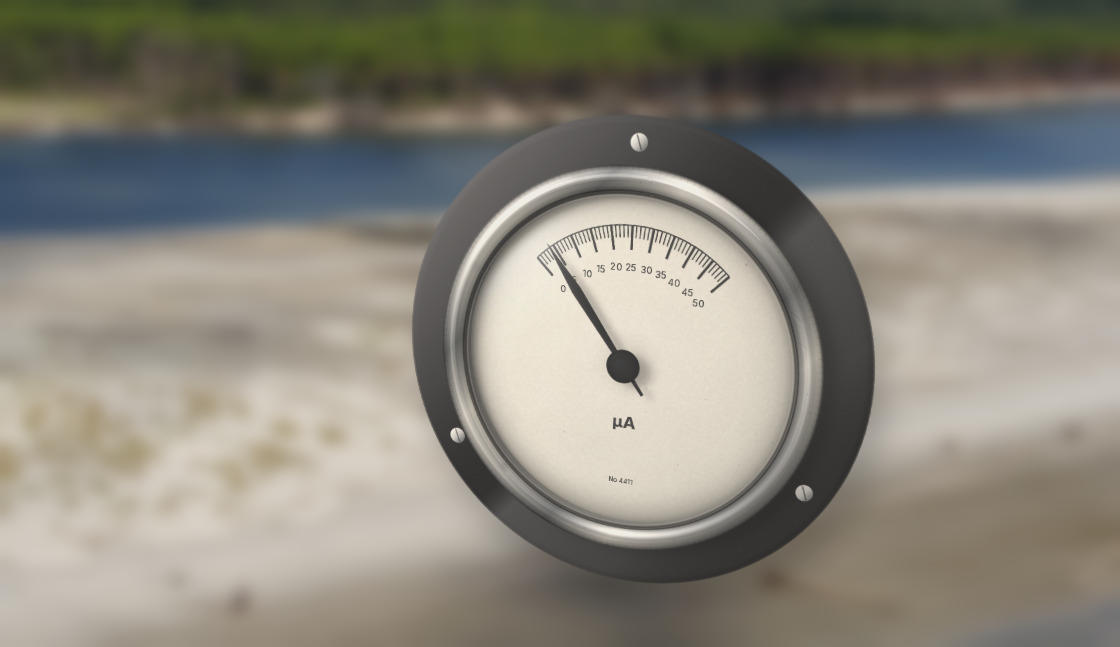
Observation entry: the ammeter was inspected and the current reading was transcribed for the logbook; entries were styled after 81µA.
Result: 5µA
